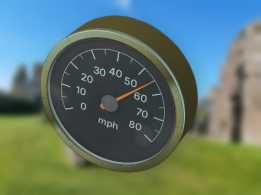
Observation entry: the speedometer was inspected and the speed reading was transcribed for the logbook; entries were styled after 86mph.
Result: 55mph
